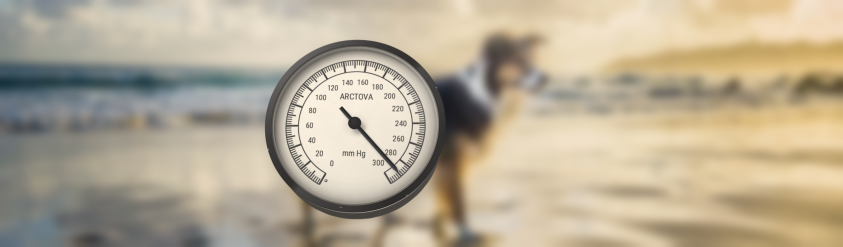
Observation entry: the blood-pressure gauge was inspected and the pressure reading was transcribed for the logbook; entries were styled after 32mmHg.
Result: 290mmHg
